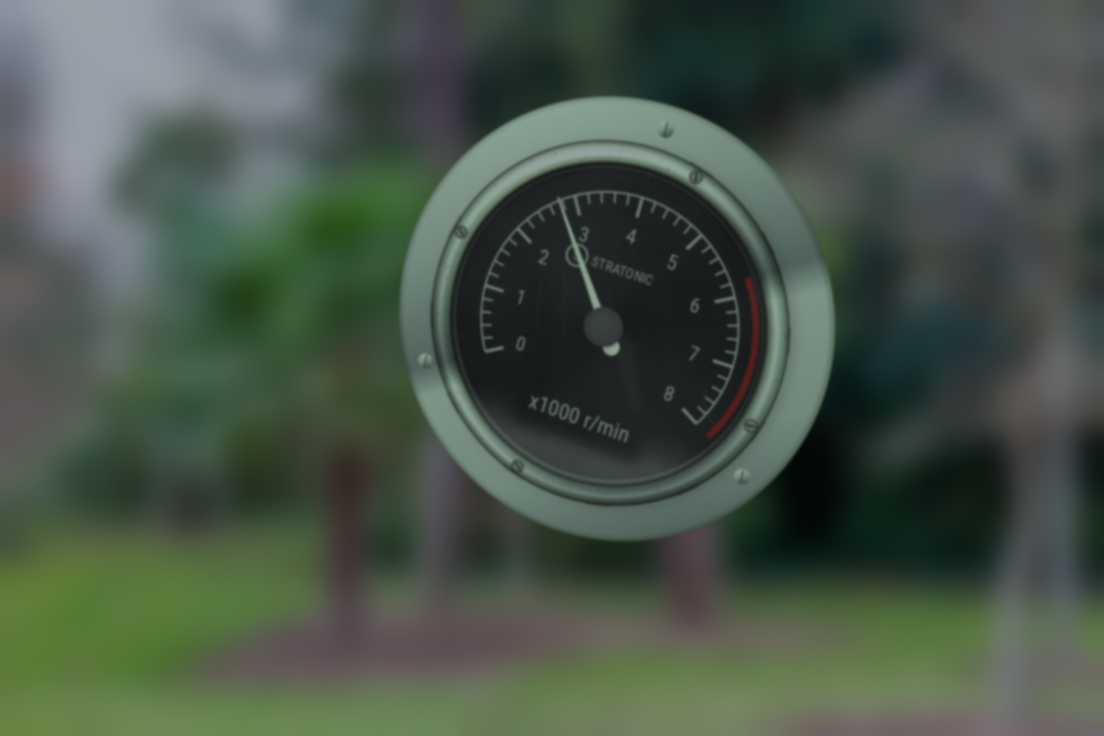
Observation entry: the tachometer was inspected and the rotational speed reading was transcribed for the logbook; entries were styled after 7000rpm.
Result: 2800rpm
